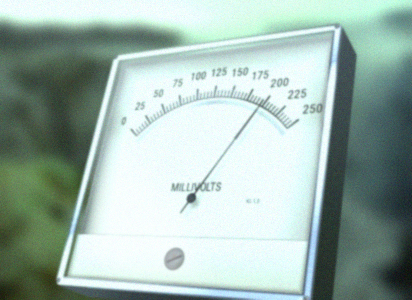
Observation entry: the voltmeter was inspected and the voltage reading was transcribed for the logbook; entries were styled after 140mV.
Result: 200mV
